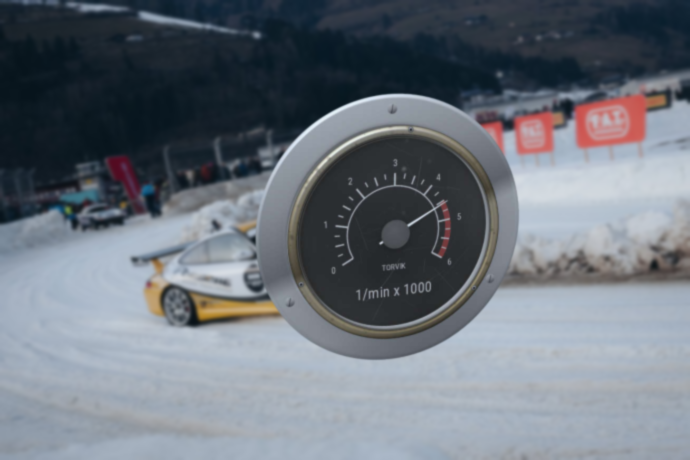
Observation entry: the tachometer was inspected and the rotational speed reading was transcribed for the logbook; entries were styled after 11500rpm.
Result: 4500rpm
